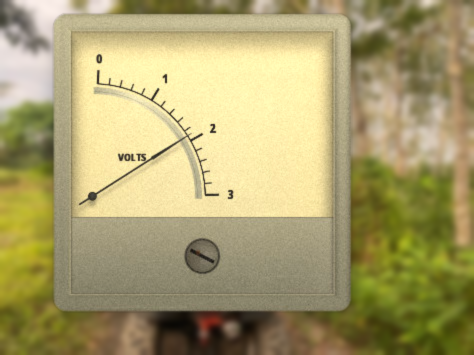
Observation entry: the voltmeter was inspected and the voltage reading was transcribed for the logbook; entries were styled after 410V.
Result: 1.9V
